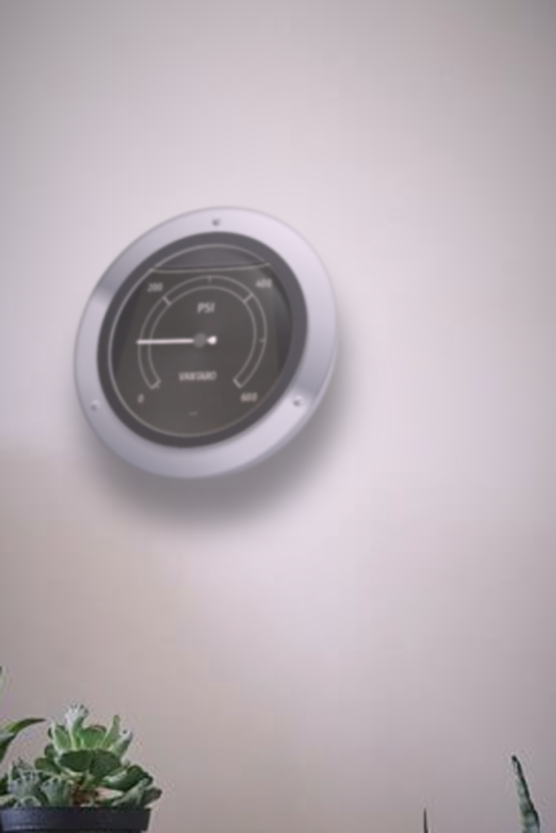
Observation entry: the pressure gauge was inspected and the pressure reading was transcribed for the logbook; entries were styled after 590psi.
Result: 100psi
